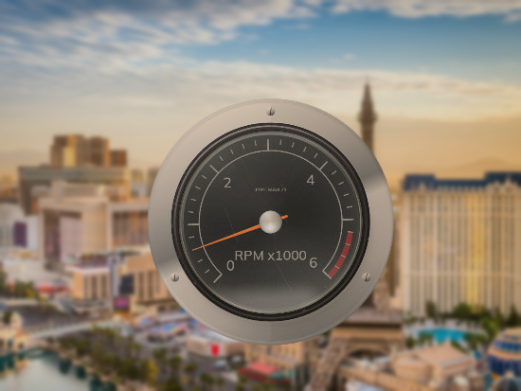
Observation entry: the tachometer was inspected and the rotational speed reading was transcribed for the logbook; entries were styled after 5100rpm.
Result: 600rpm
